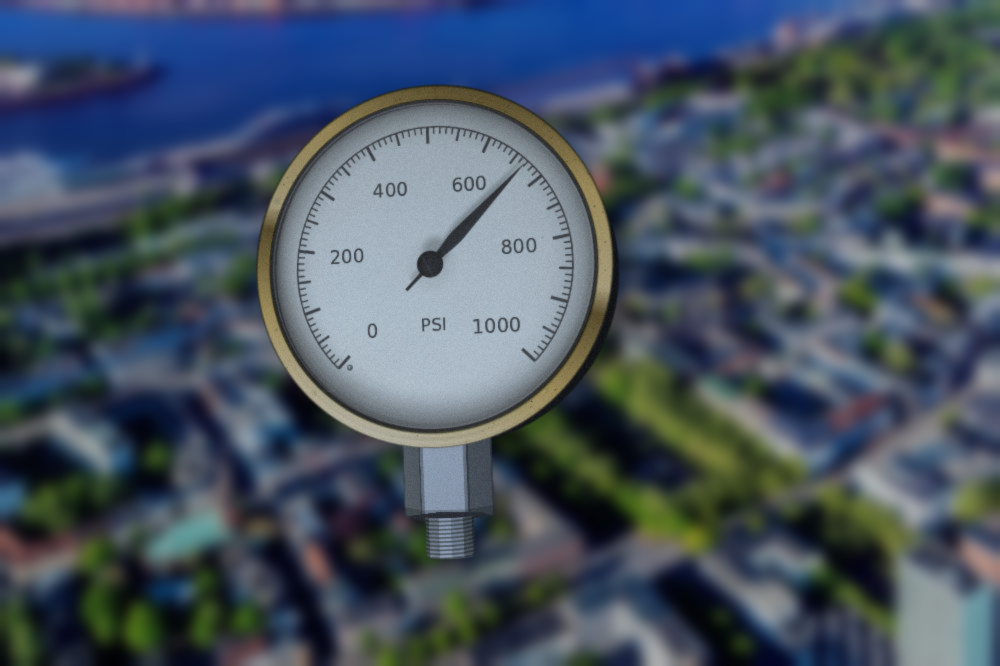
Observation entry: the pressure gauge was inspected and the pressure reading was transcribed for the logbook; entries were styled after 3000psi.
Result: 670psi
